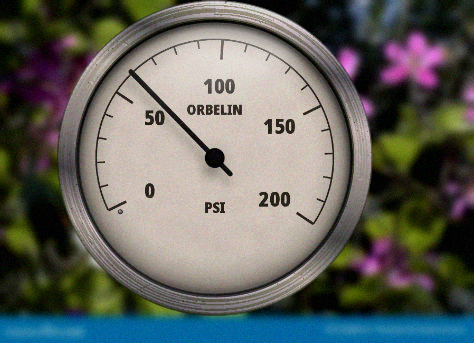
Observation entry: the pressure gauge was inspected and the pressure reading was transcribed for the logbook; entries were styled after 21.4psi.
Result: 60psi
